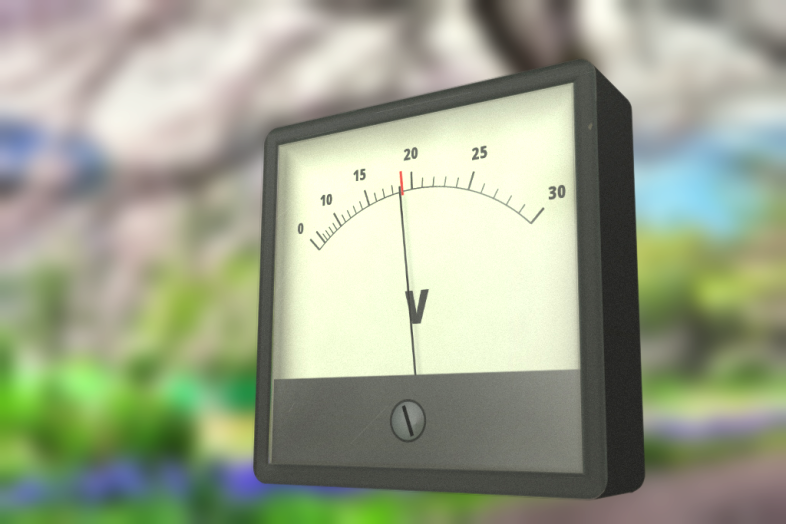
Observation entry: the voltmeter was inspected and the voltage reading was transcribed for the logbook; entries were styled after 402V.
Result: 19V
